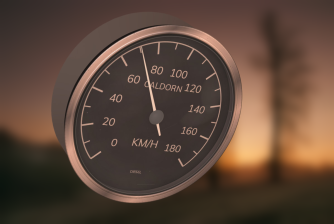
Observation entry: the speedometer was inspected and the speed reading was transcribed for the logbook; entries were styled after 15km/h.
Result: 70km/h
